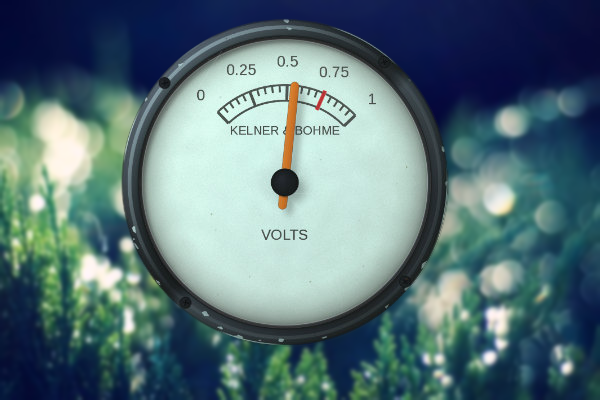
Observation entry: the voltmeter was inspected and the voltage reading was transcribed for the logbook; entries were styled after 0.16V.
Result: 0.55V
